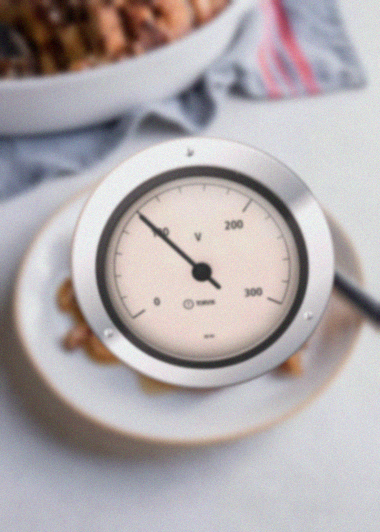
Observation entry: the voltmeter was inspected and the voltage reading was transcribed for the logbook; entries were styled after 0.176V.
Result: 100V
